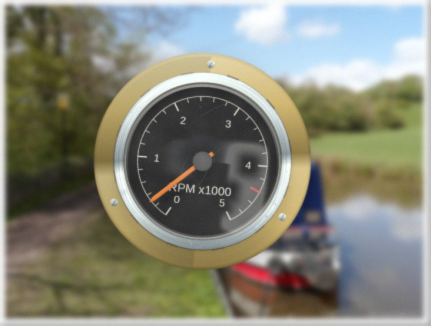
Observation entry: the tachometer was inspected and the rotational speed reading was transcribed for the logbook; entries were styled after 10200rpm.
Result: 300rpm
